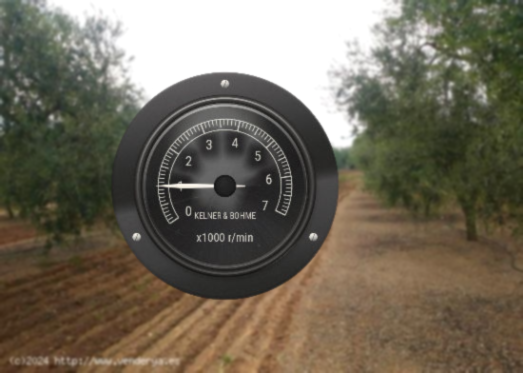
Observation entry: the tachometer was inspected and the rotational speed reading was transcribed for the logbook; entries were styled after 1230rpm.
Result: 1000rpm
